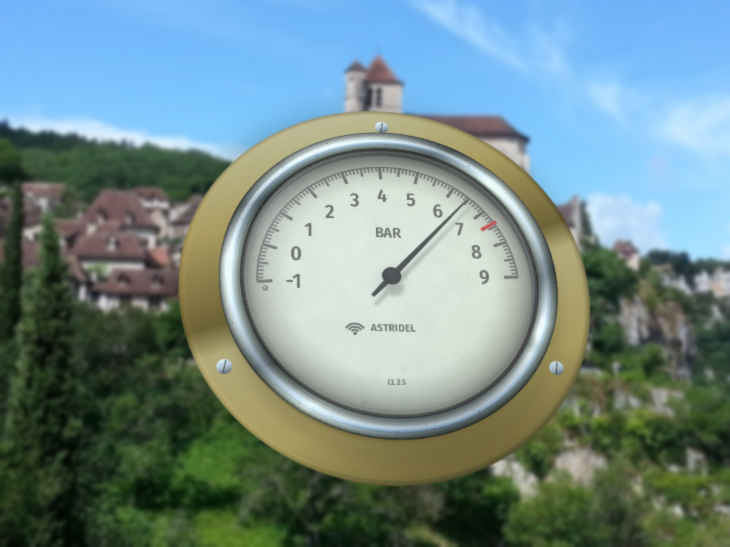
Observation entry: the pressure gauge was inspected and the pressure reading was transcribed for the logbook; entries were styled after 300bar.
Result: 6.5bar
